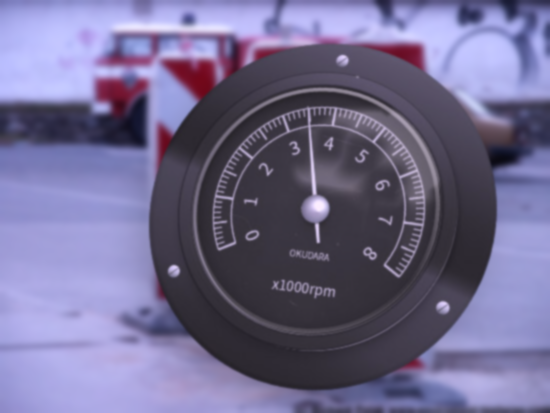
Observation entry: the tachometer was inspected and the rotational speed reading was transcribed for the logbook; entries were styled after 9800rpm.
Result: 3500rpm
